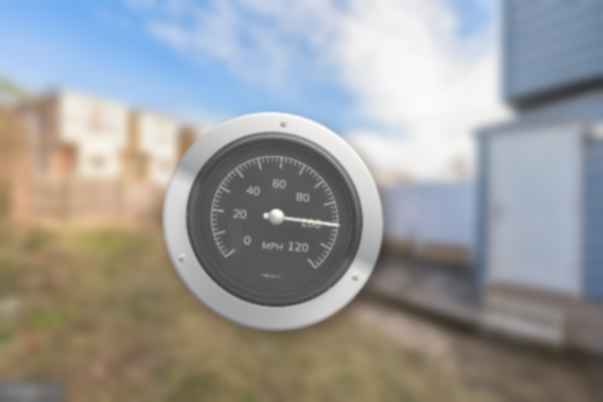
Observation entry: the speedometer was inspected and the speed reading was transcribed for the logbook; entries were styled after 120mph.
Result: 100mph
